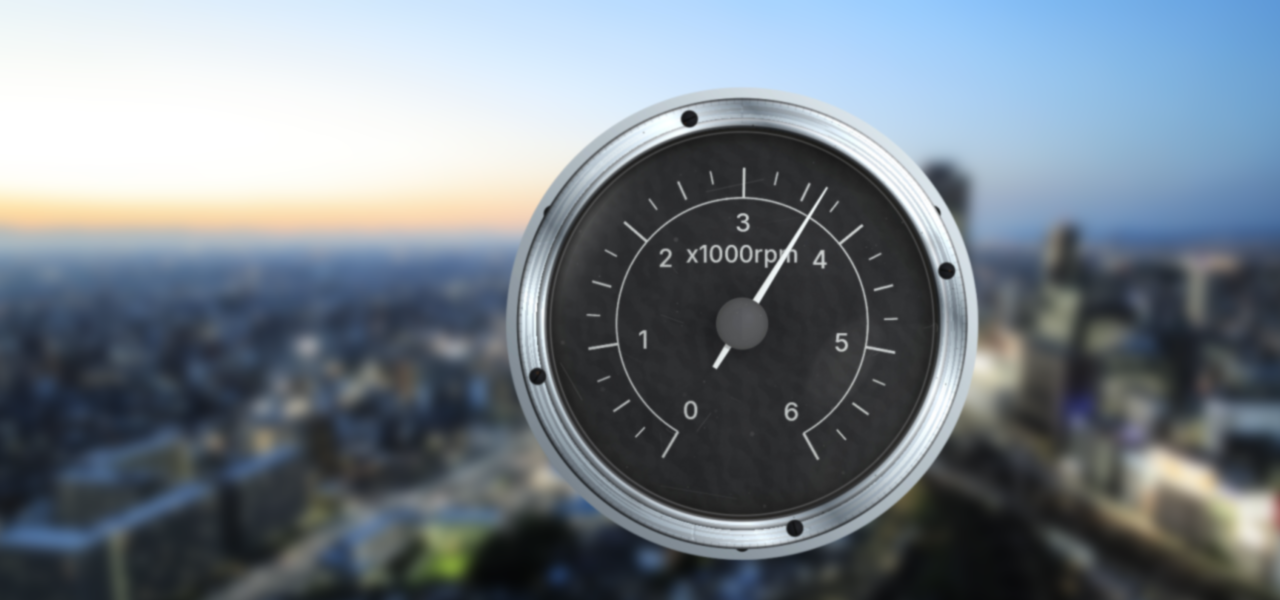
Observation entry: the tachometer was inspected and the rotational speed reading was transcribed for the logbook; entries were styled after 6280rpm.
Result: 3625rpm
